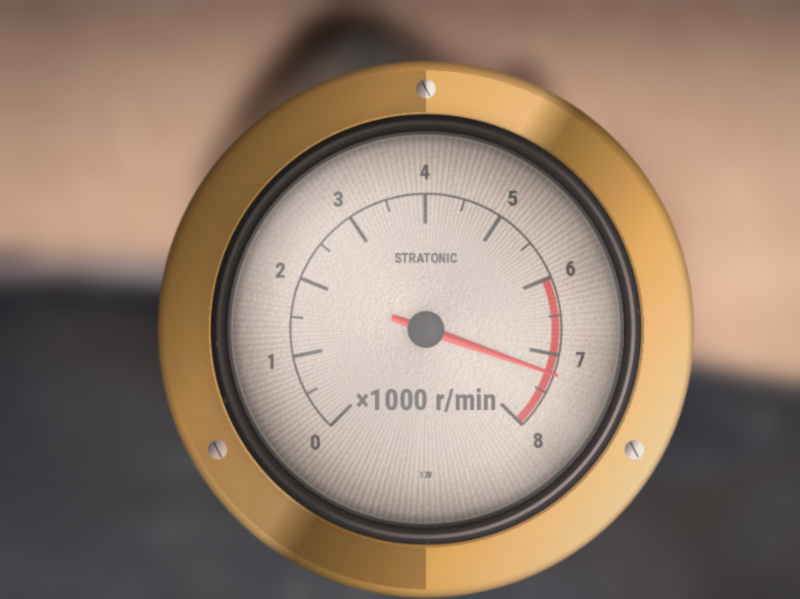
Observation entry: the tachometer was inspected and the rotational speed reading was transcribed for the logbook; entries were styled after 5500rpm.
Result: 7250rpm
